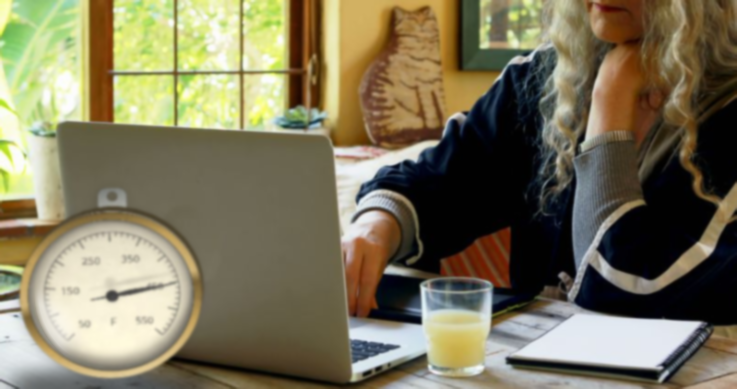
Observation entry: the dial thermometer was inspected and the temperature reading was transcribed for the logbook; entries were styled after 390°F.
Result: 450°F
